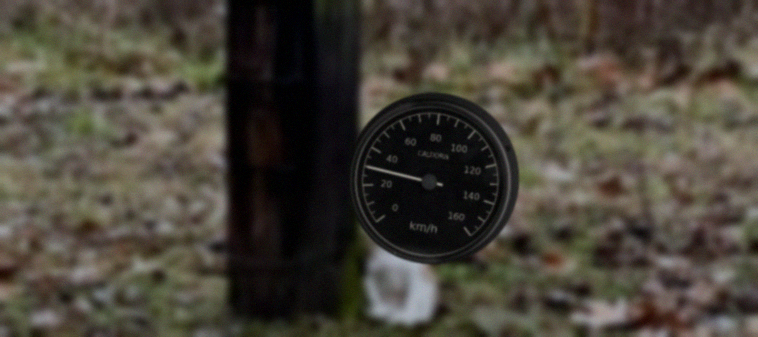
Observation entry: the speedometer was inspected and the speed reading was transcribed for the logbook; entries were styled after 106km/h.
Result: 30km/h
